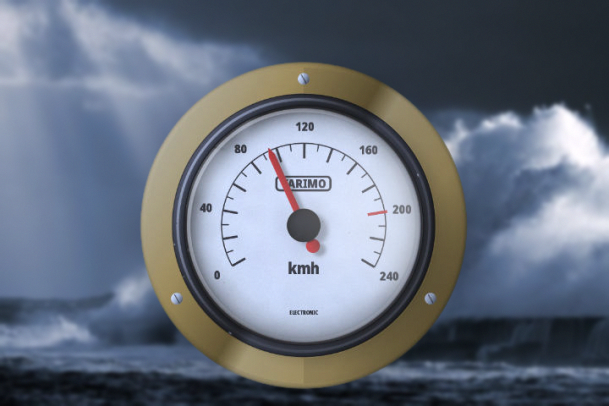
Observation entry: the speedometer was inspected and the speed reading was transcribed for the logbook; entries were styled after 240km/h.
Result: 95km/h
